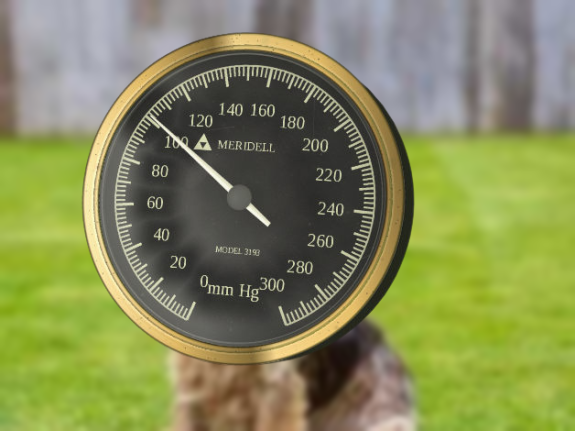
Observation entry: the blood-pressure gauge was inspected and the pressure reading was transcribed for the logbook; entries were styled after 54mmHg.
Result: 102mmHg
